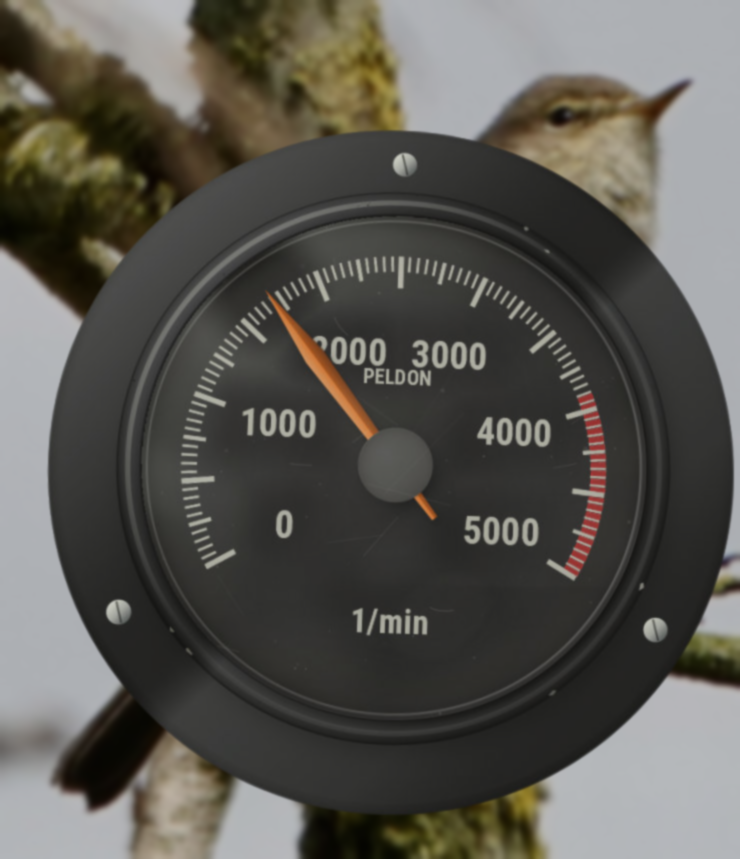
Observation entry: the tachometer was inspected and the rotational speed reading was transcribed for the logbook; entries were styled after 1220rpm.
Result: 1700rpm
